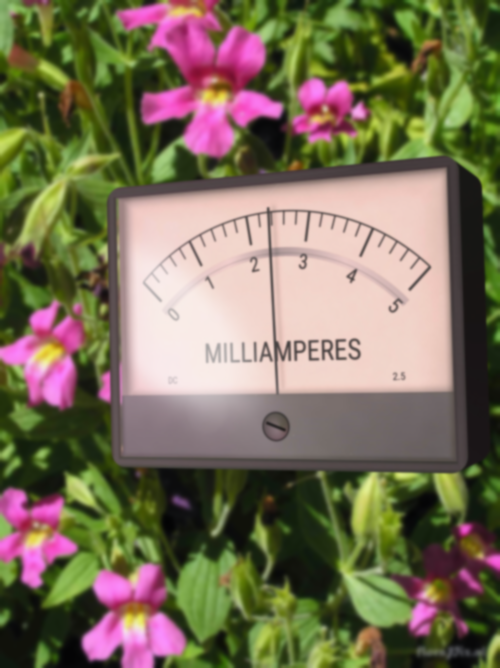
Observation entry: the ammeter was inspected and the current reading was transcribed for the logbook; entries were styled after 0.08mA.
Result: 2.4mA
